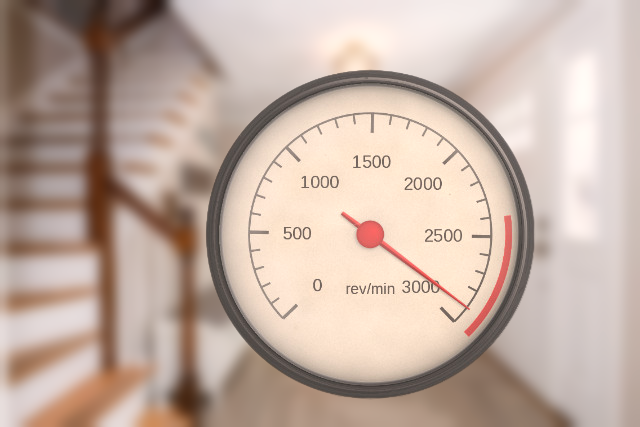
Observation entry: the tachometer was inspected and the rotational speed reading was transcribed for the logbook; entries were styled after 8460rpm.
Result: 2900rpm
